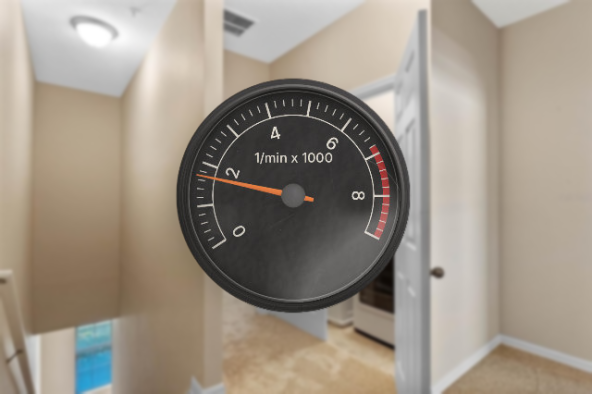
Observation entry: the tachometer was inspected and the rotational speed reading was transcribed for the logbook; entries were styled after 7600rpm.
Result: 1700rpm
